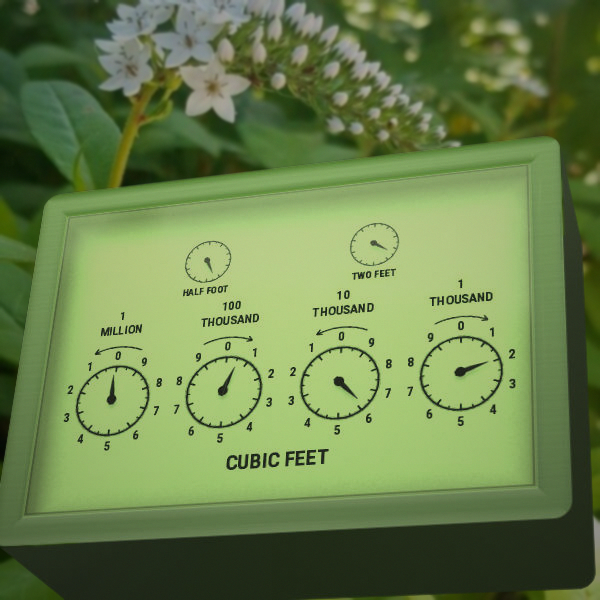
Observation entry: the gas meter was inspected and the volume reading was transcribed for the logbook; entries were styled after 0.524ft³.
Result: 6200ft³
